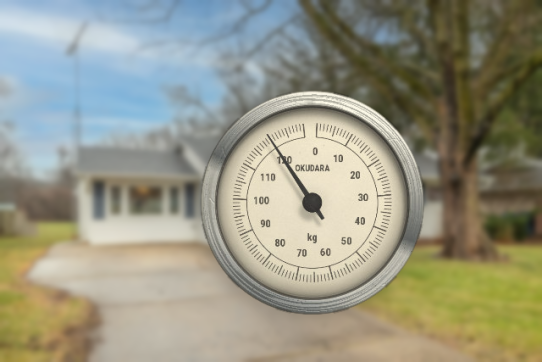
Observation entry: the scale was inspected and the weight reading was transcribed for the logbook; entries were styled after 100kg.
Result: 120kg
